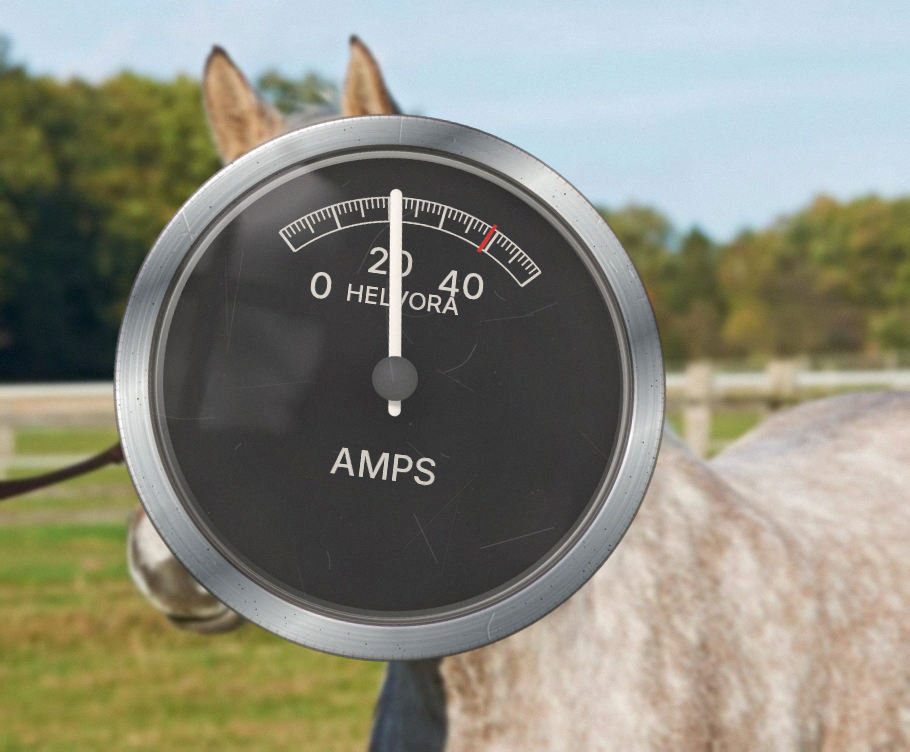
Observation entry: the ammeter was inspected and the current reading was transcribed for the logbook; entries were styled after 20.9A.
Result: 21A
